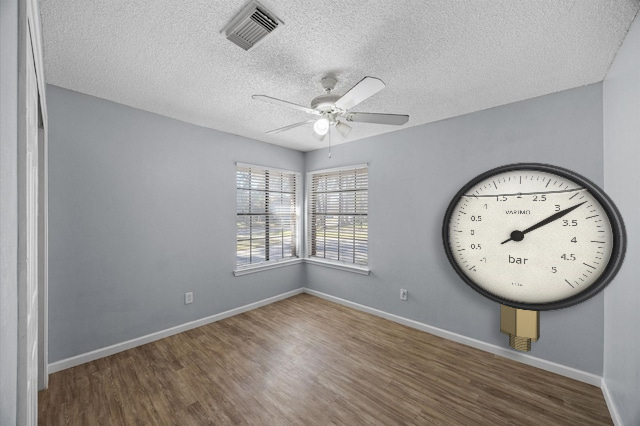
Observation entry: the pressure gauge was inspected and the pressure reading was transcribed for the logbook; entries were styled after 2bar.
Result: 3.2bar
